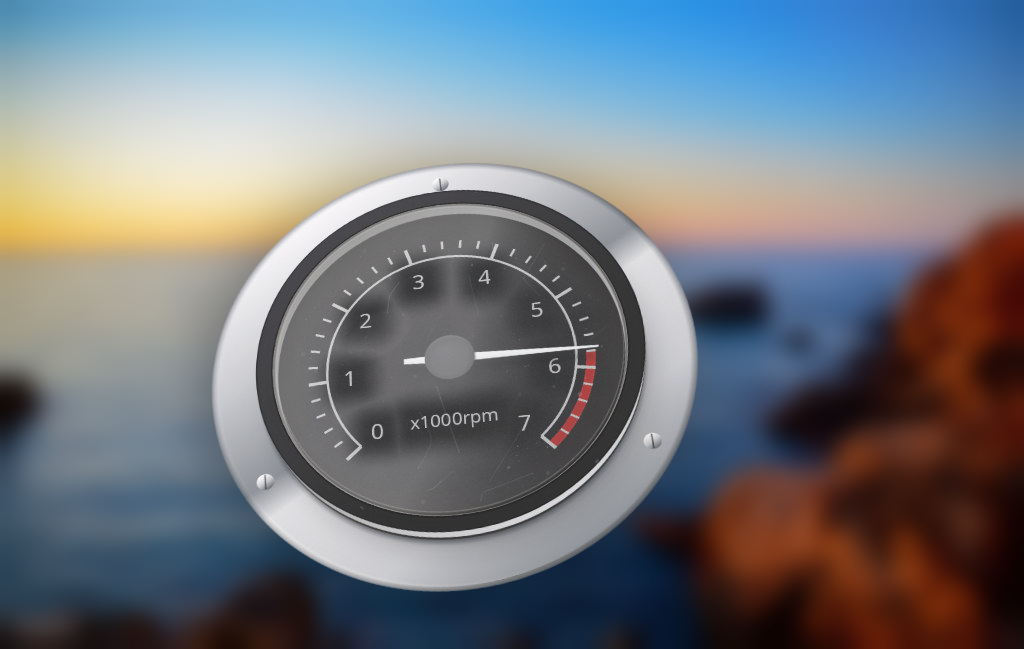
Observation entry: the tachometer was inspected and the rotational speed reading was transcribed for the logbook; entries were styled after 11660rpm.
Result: 5800rpm
